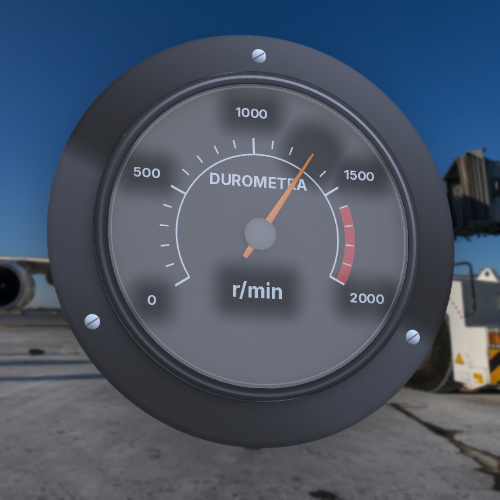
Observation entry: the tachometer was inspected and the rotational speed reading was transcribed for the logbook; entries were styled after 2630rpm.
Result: 1300rpm
